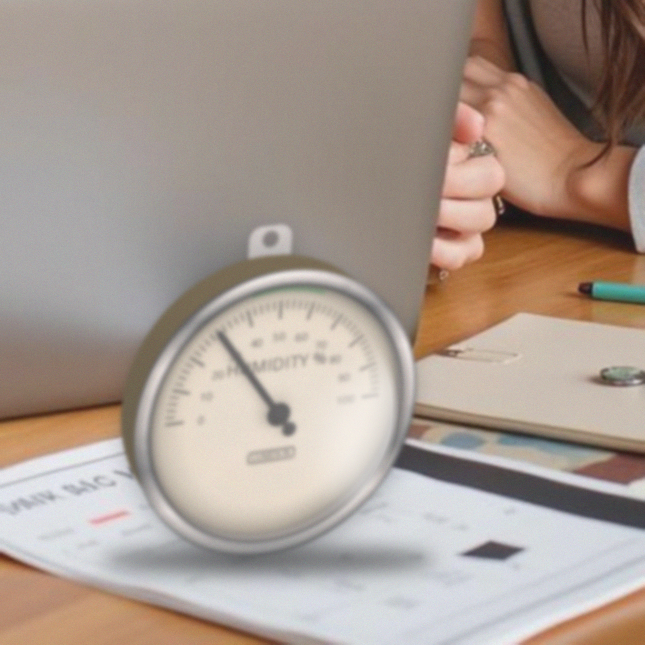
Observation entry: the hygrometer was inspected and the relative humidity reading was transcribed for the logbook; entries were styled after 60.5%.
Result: 30%
